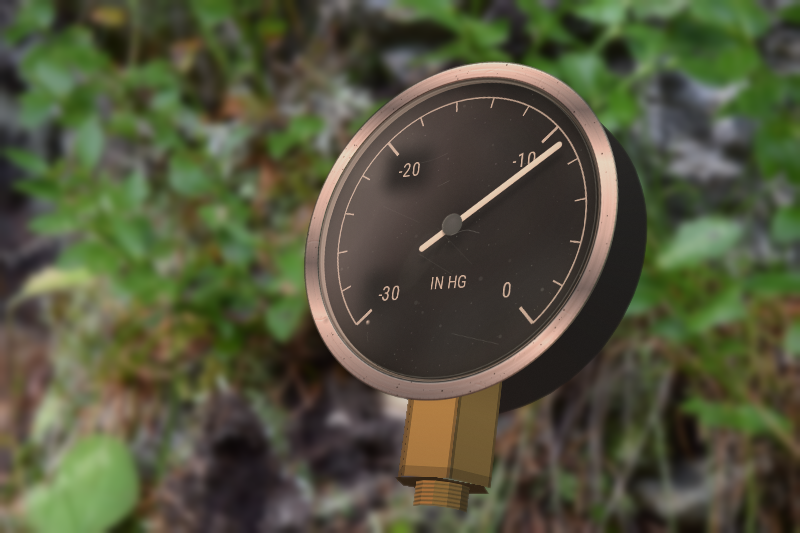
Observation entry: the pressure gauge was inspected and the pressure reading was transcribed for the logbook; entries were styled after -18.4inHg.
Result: -9inHg
